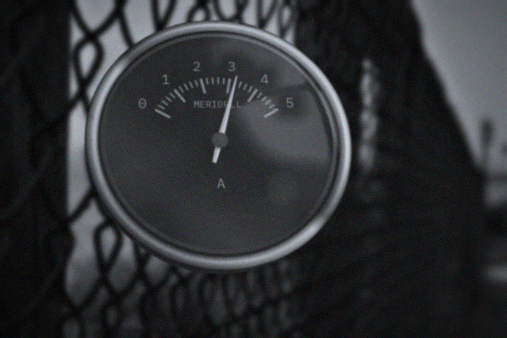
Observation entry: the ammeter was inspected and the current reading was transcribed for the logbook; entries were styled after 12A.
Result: 3.2A
